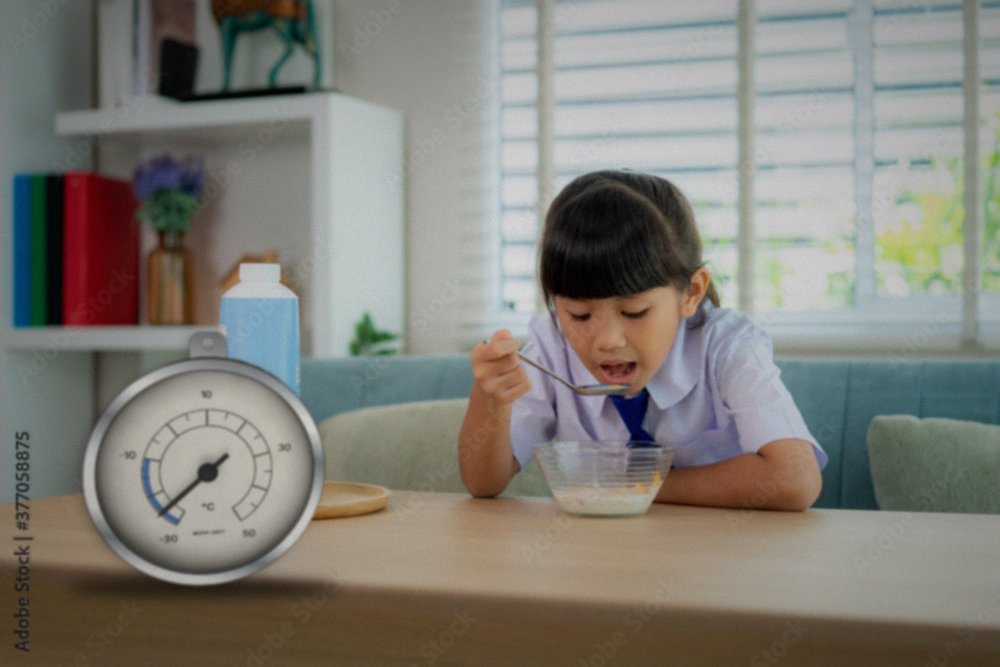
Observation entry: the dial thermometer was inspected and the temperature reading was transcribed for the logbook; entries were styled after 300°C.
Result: -25°C
